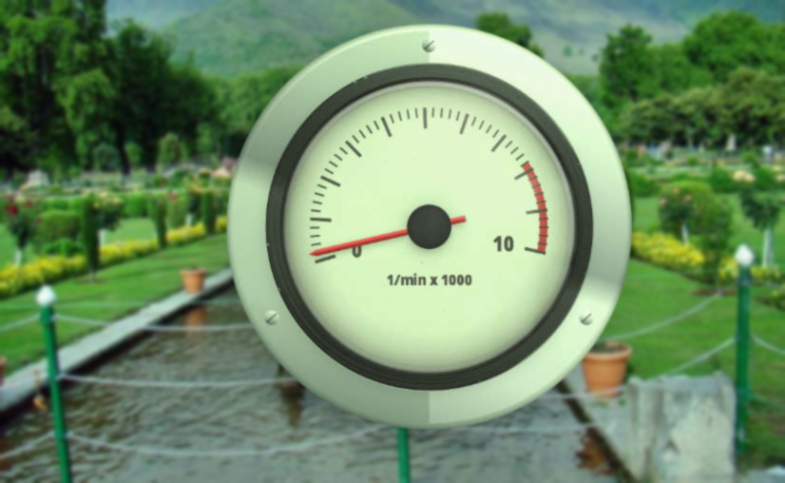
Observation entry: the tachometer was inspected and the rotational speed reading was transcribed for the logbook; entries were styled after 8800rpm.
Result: 200rpm
